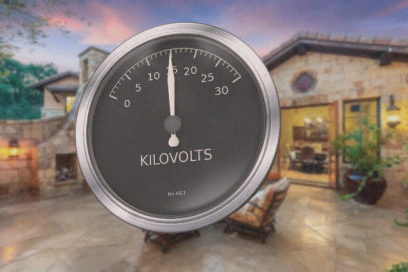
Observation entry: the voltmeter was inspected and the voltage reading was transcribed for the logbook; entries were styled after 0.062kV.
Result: 15kV
